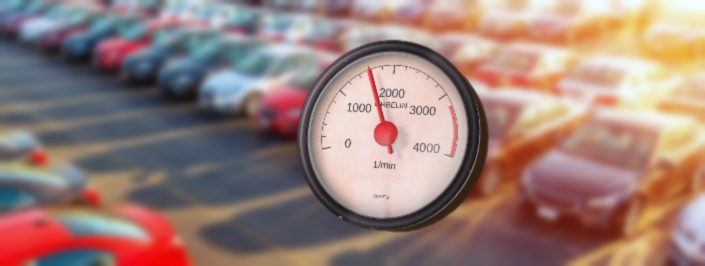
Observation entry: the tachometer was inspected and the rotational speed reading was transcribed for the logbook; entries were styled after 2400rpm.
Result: 1600rpm
